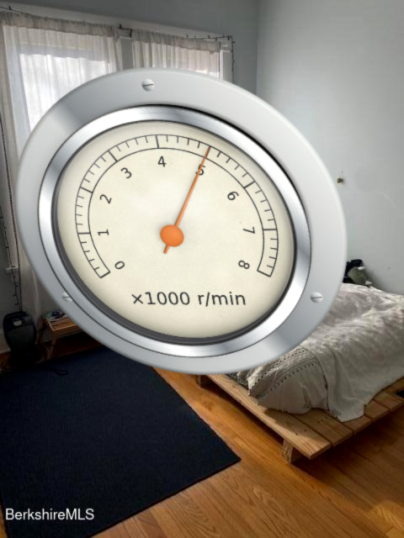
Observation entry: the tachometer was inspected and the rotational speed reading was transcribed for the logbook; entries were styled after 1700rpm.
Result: 5000rpm
